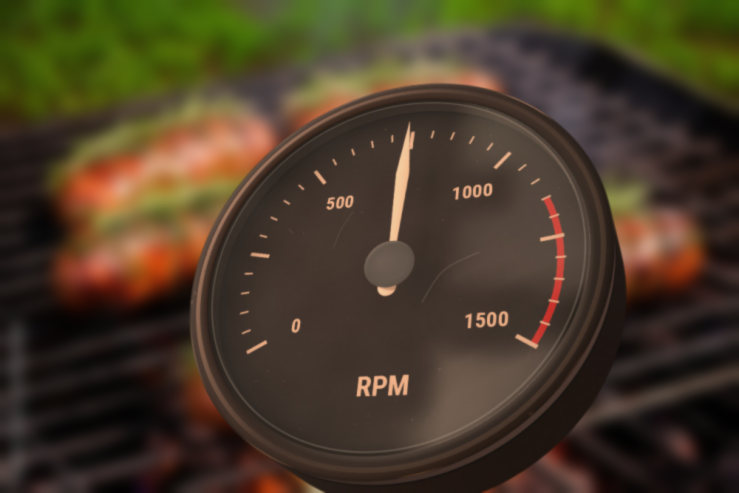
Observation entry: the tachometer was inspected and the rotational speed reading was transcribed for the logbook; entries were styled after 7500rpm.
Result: 750rpm
